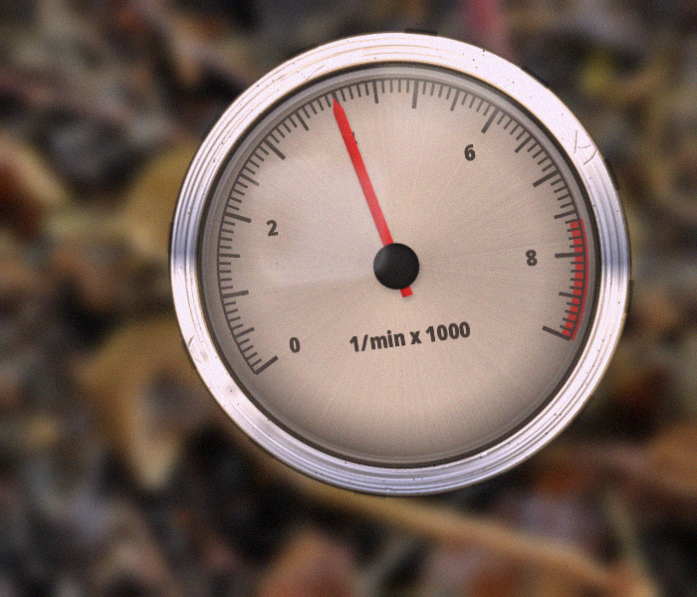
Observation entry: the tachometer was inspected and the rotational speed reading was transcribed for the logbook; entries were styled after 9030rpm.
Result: 4000rpm
